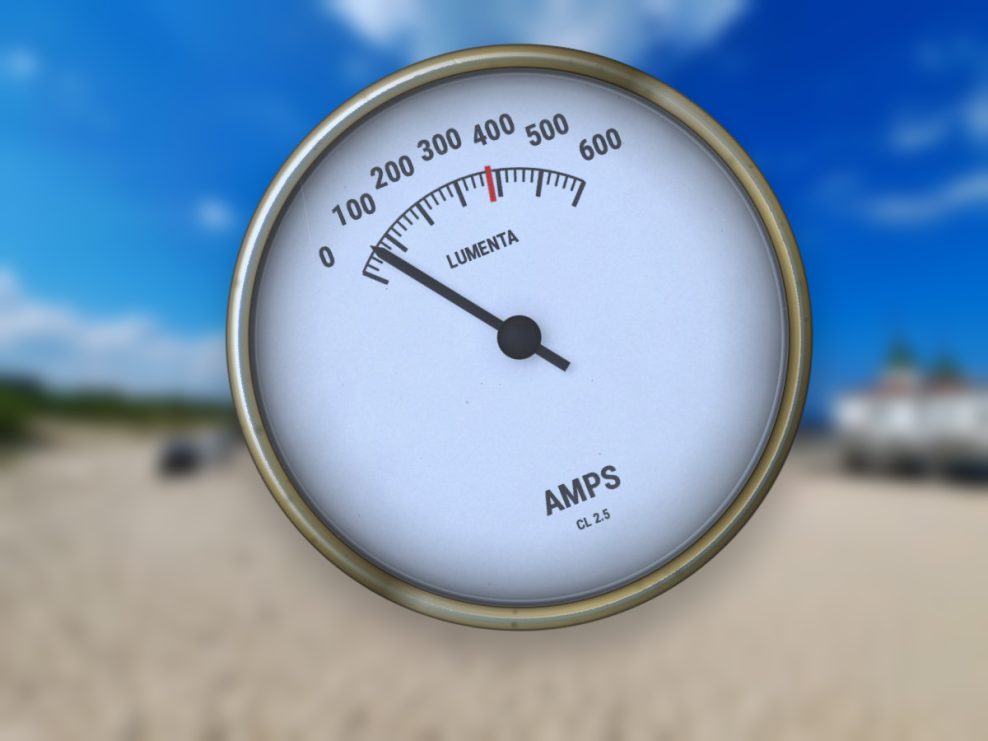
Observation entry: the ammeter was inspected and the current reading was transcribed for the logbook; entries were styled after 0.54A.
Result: 60A
